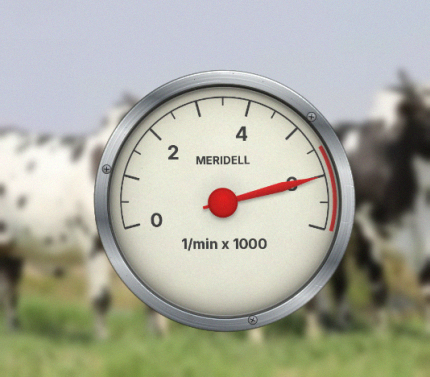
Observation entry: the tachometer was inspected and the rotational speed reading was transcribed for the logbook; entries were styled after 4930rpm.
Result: 6000rpm
